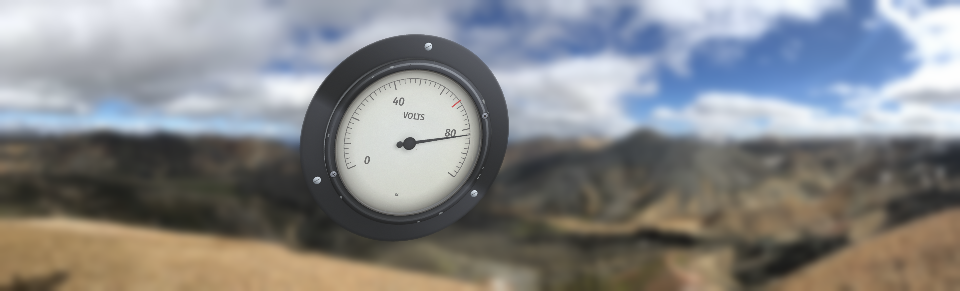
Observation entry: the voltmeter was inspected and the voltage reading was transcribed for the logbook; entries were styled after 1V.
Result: 82V
